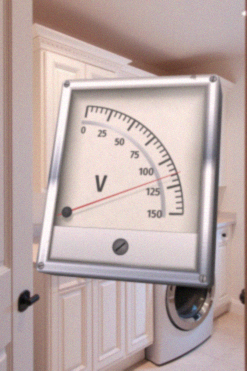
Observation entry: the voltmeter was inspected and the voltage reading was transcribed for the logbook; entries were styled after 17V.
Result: 115V
